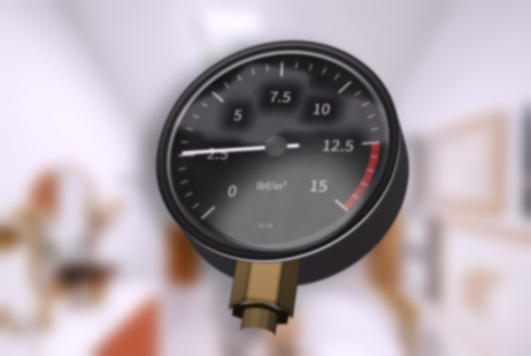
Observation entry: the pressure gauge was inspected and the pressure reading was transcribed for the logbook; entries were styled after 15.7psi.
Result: 2.5psi
